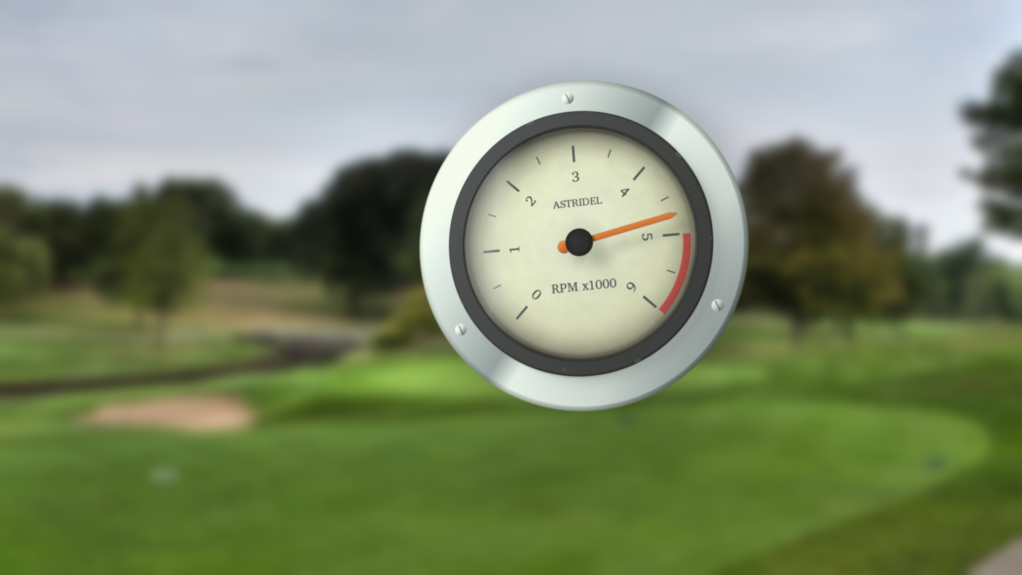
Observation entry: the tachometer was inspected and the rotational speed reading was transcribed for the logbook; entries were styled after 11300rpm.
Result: 4750rpm
